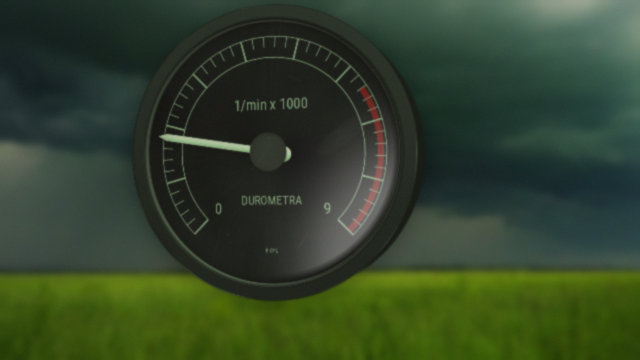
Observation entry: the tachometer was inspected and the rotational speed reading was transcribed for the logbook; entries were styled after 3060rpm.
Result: 1800rpm
